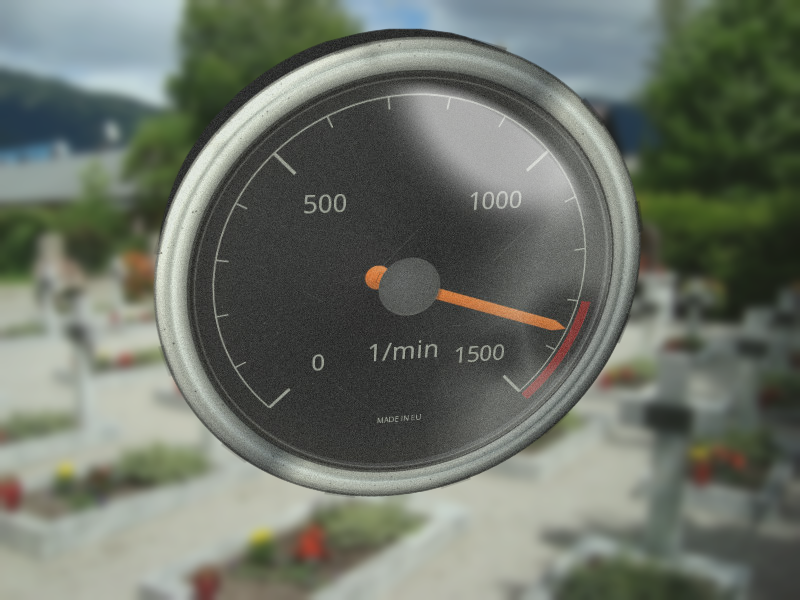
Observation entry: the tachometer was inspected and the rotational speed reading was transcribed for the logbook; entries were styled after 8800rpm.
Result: 1350rpm
